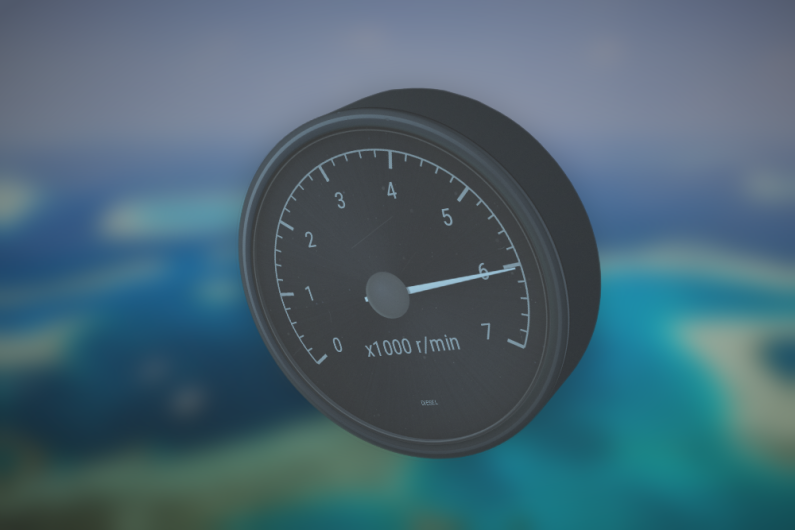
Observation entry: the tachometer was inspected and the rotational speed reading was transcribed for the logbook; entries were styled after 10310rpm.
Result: 6000rpm
